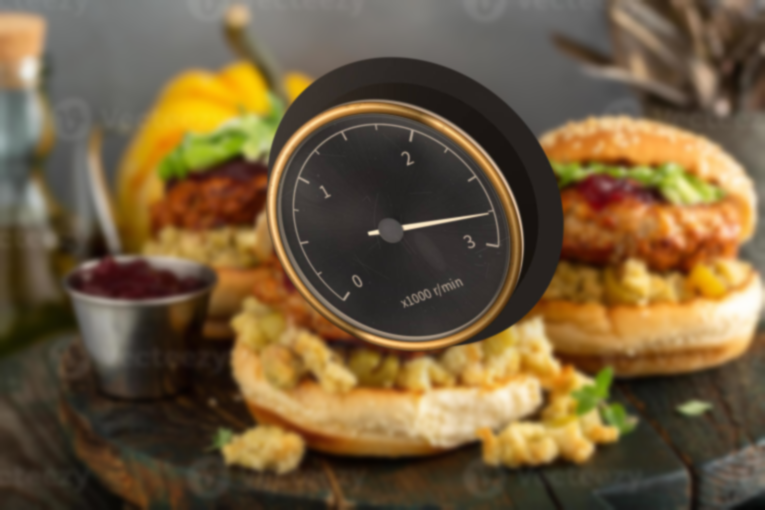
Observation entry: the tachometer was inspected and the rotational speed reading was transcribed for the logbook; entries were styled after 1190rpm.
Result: 2750rpm
